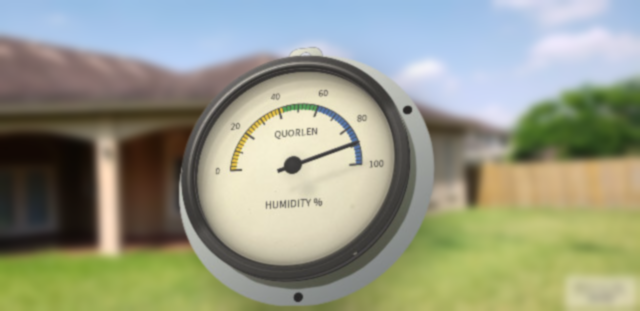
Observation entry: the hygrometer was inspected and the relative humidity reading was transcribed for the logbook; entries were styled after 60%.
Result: 90%
